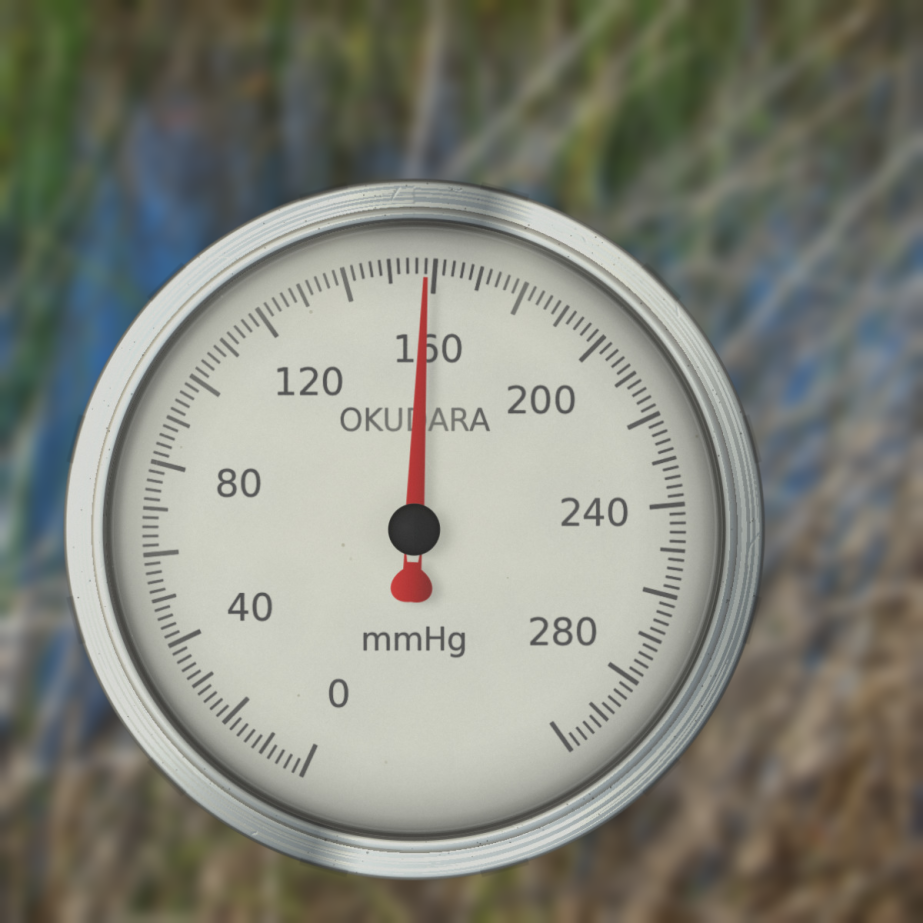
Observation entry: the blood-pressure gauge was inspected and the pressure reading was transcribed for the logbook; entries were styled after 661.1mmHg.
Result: 158mmHg
